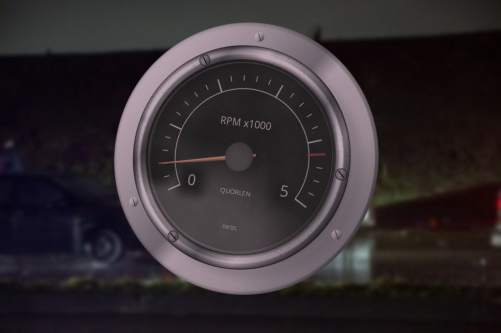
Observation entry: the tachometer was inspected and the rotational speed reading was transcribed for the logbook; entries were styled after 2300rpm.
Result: 400rpm
